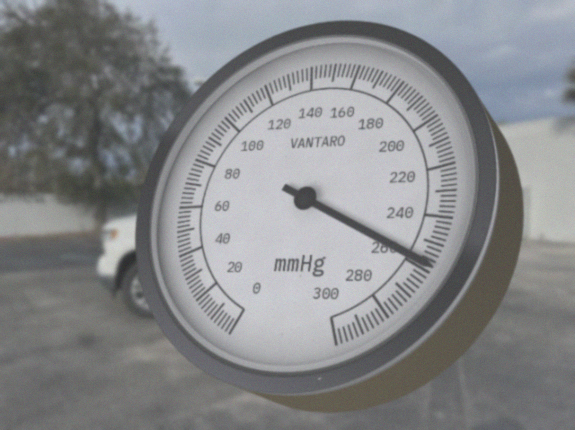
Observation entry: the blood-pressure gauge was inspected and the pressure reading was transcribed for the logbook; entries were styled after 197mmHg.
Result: 258mmHg
